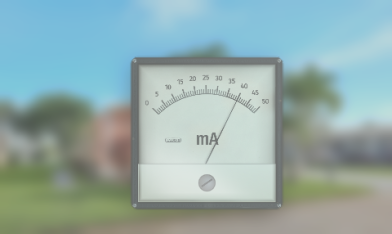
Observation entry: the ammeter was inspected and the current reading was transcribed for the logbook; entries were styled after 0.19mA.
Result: 40mA
